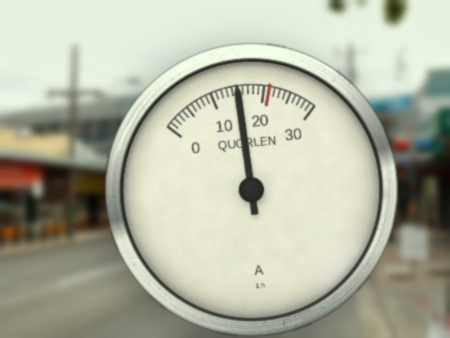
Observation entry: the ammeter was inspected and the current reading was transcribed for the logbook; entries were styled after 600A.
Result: 15A
